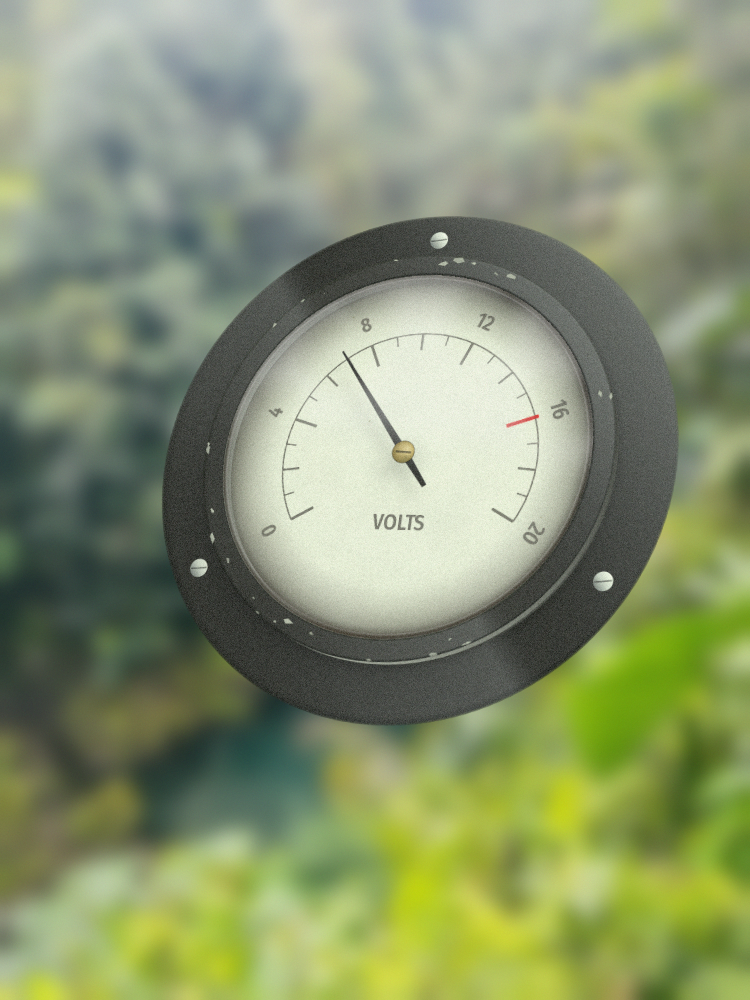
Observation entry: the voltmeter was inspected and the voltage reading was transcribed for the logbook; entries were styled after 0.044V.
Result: 7V
